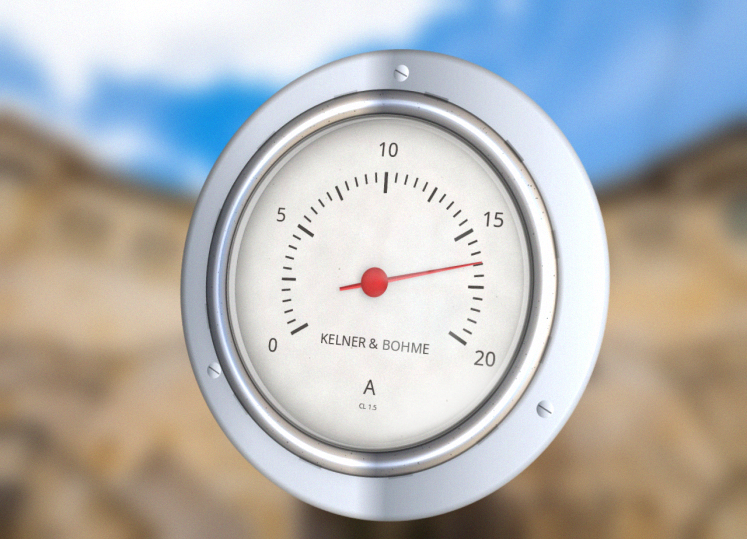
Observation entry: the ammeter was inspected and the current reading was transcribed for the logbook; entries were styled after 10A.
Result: 16.5A
